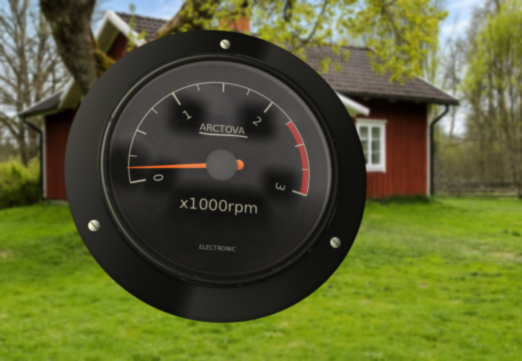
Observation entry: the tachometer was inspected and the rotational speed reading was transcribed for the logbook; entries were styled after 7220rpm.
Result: 125rpm
